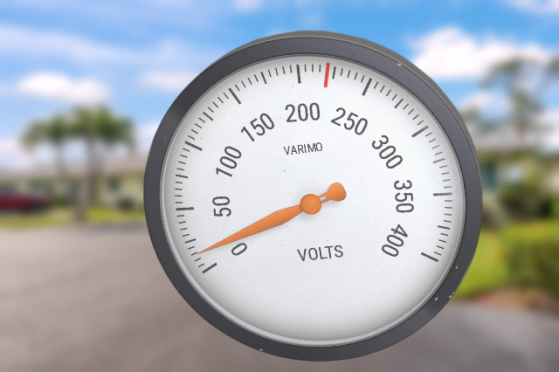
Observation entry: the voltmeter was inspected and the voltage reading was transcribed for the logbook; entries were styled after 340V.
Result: 15V
